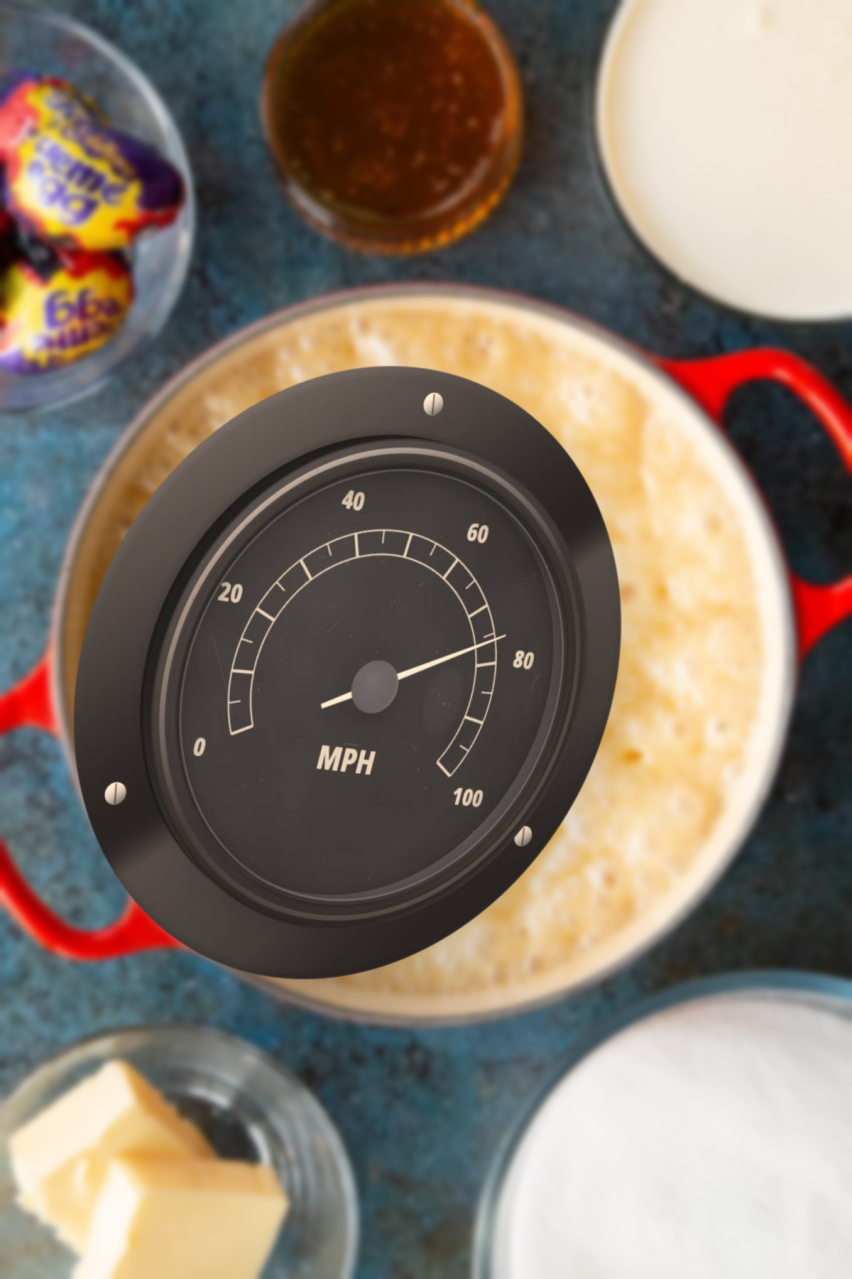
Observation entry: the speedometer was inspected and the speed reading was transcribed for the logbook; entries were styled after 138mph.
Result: 75mph
